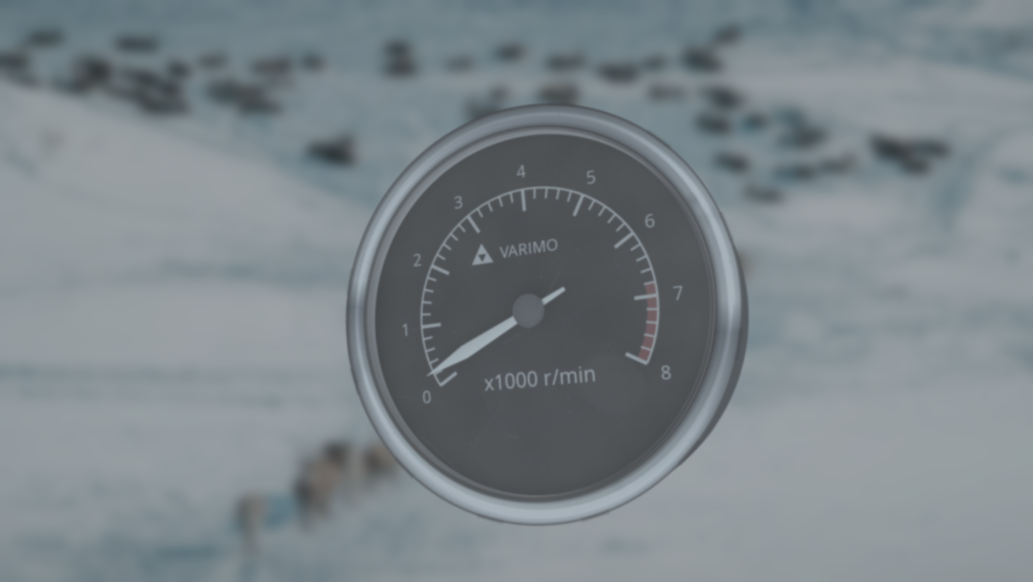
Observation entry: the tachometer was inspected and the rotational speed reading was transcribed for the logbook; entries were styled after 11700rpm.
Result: 200rpm
